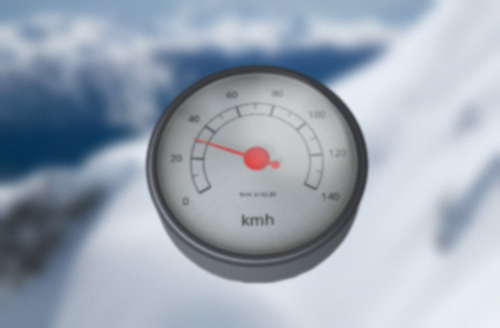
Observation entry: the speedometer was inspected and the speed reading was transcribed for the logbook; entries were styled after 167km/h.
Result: 30km/h
